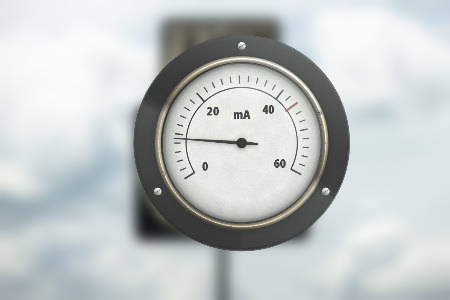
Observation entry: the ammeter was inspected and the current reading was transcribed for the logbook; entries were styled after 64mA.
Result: 9mA
